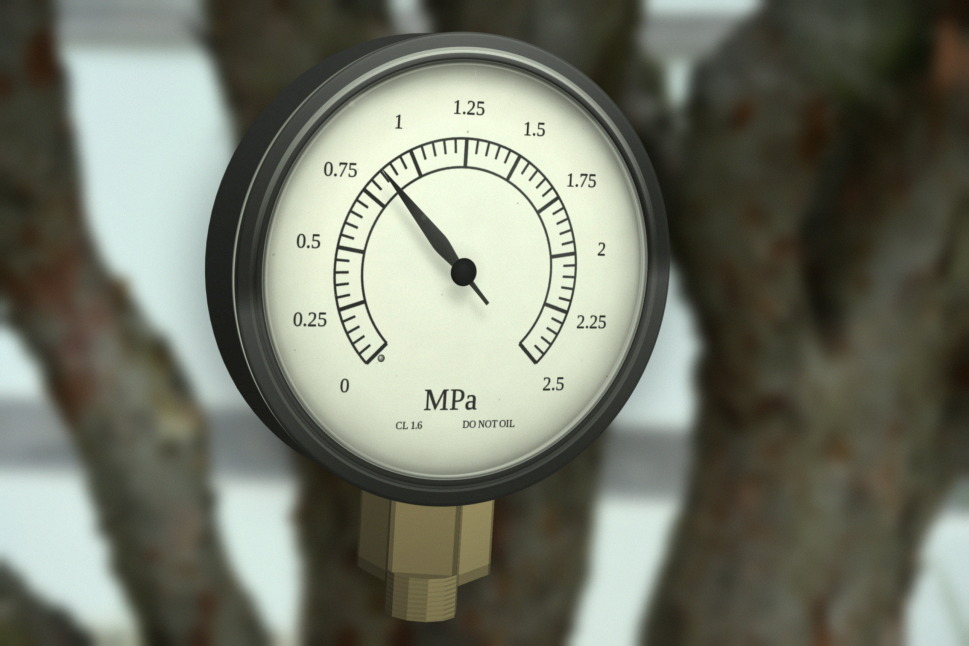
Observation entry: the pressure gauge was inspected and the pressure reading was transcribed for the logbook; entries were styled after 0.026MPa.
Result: 0.85MPa
